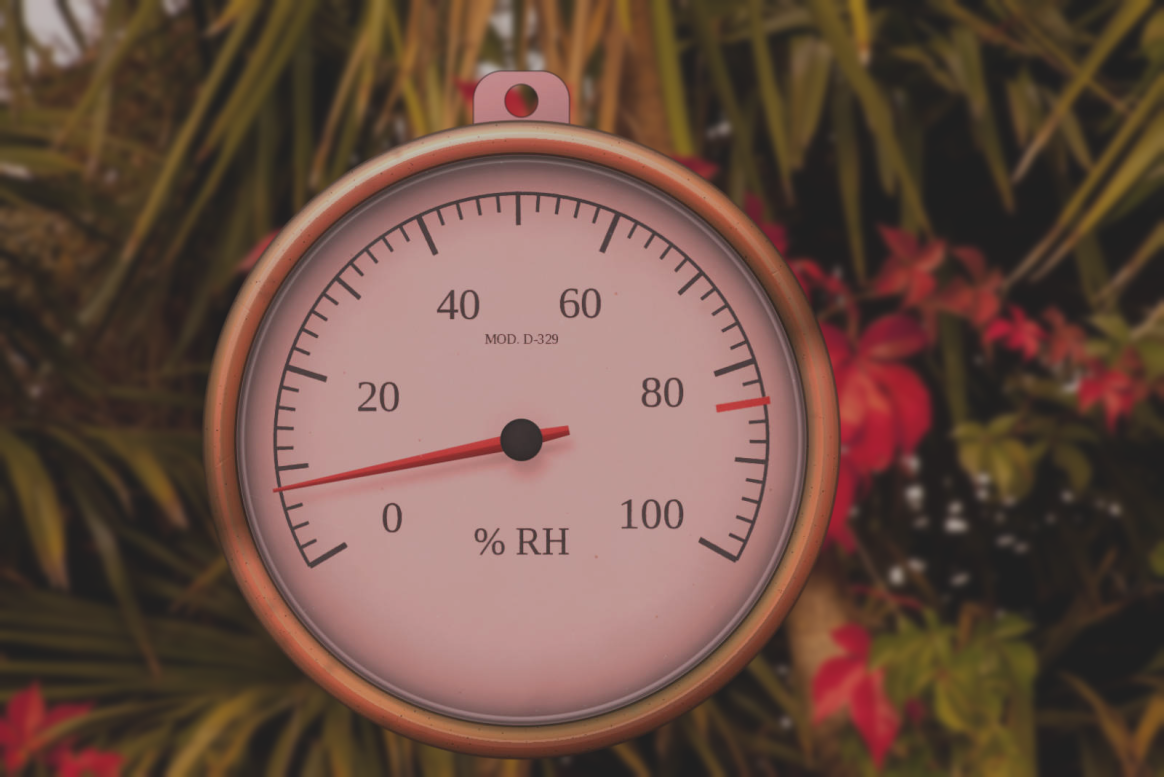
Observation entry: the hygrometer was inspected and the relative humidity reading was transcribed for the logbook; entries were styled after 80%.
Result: 8%
